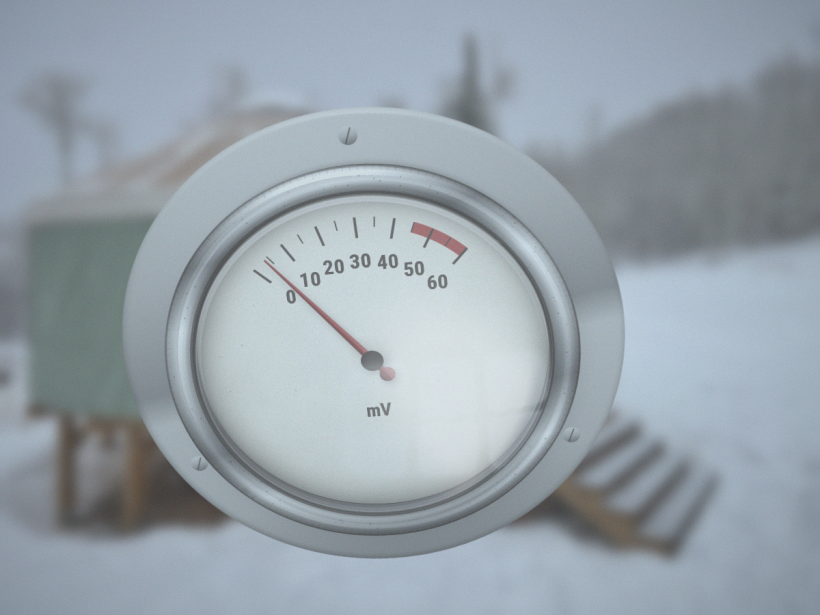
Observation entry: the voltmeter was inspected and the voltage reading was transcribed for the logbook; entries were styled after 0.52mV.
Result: 5mV
